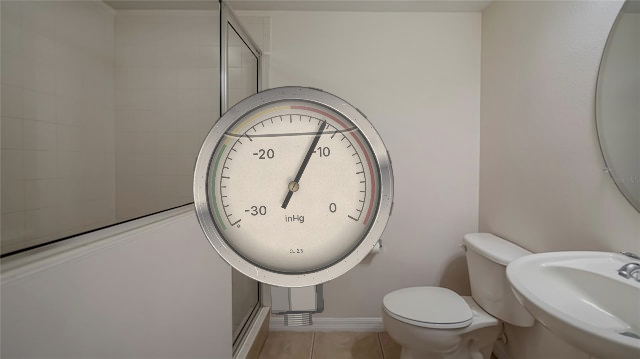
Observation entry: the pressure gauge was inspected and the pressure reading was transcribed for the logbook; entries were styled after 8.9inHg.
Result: -11.5inHg
